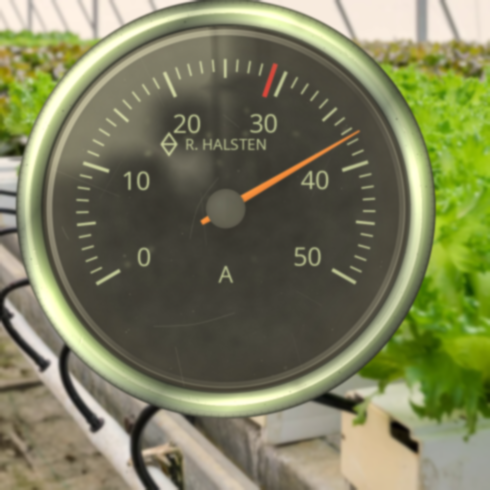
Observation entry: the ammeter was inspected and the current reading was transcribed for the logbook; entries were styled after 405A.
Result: 37.5A
